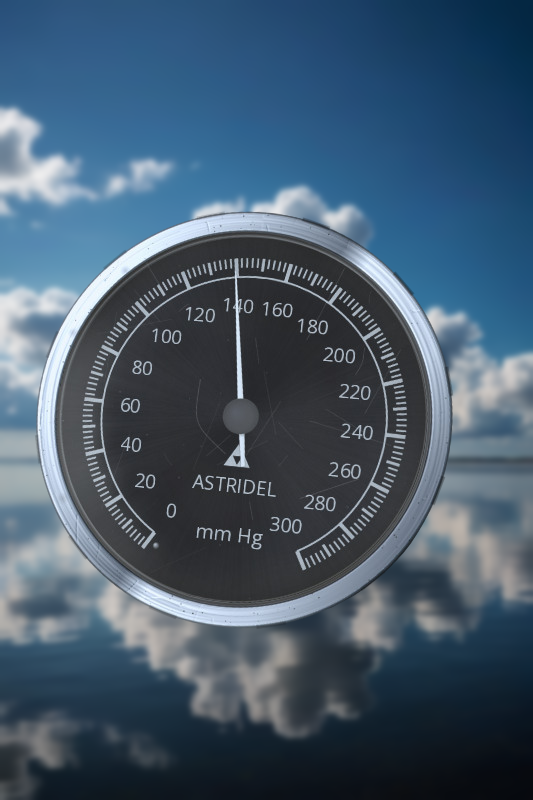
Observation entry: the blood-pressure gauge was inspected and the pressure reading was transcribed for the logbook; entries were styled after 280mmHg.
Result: 140mmHg
